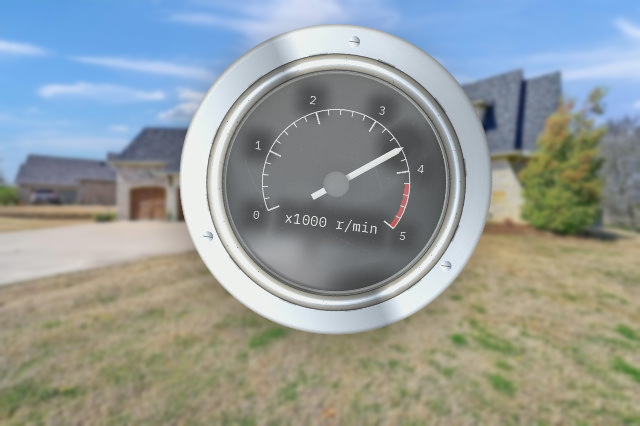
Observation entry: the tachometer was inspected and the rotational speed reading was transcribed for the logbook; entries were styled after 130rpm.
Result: 3600rpm
